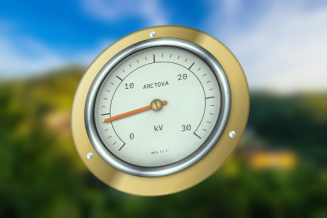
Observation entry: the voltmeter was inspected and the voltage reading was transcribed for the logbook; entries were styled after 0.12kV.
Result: 4kV
